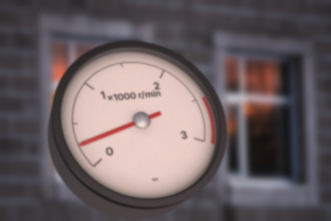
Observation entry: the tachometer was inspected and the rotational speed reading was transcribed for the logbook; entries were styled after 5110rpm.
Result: 250rpm
